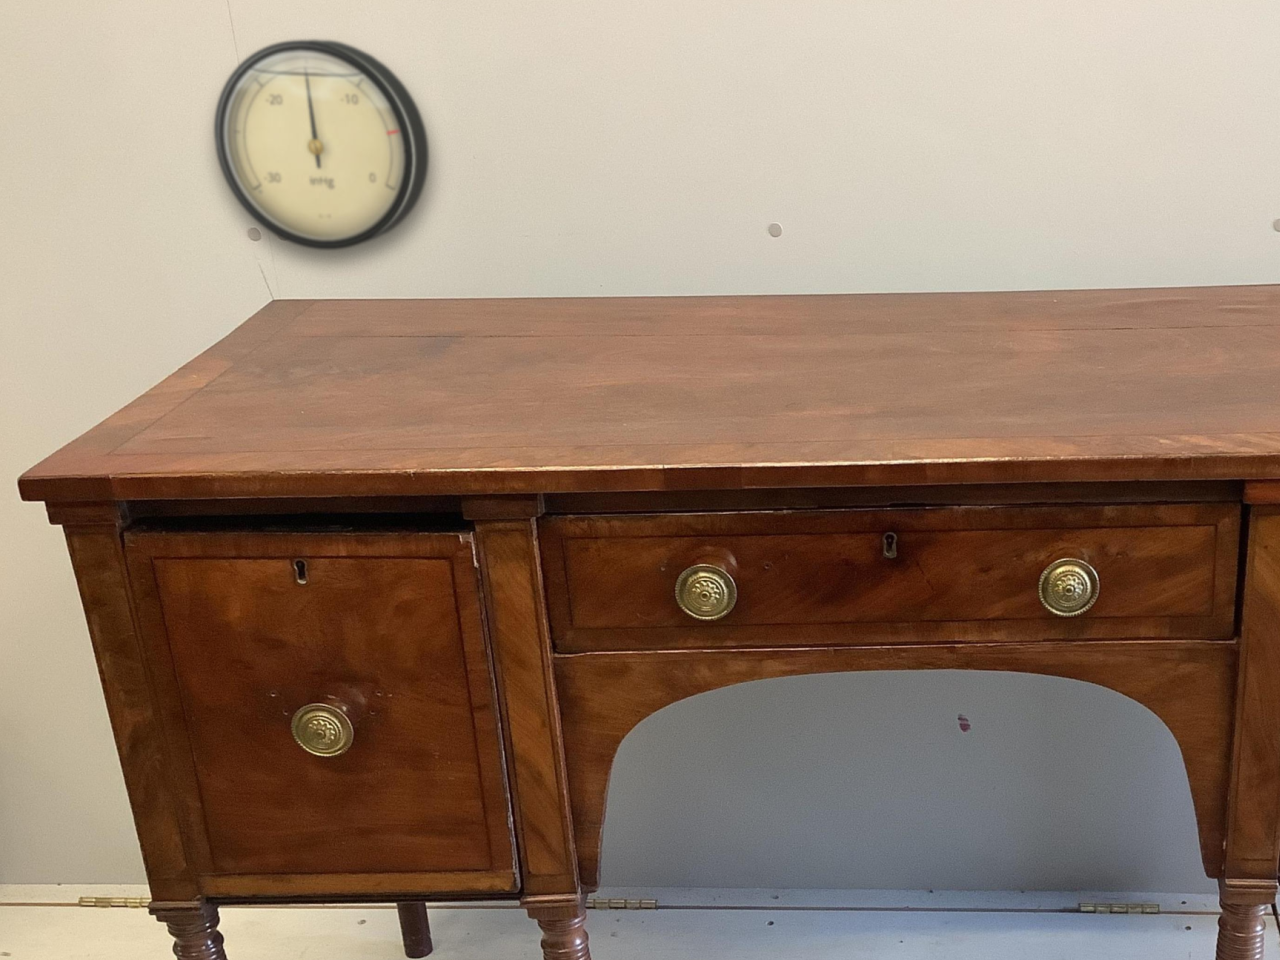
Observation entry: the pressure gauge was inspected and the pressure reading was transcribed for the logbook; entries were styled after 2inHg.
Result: -15inHg
